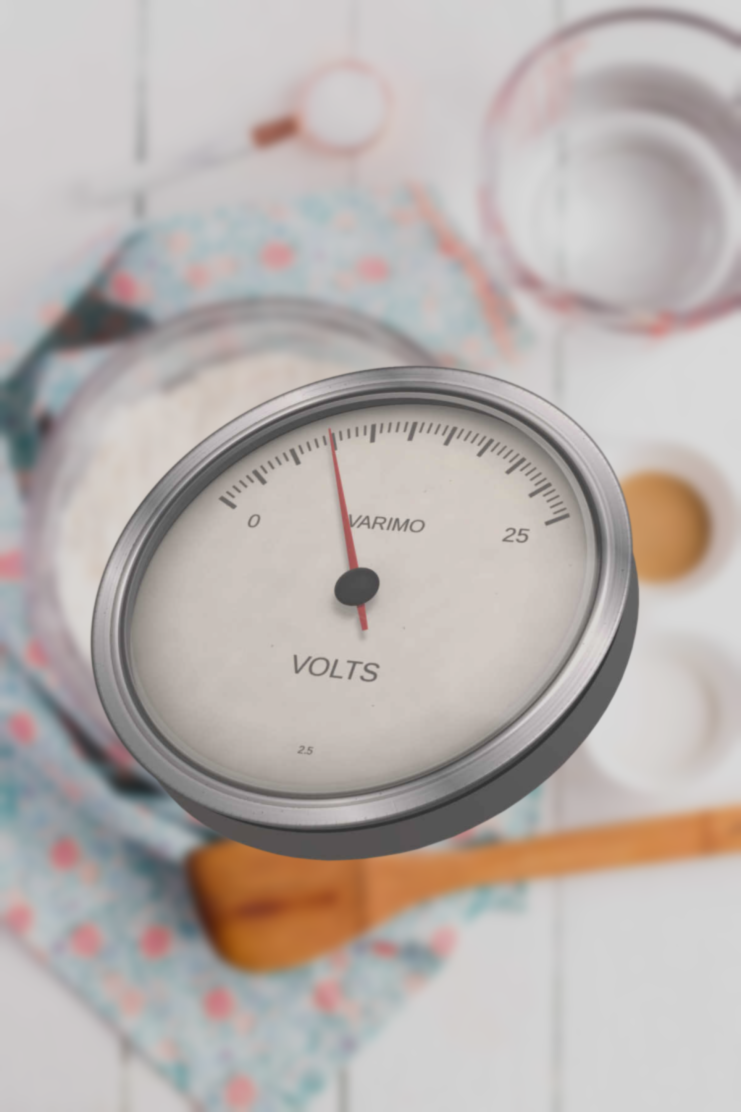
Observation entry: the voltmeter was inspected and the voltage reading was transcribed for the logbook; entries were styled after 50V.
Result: 7.5V
